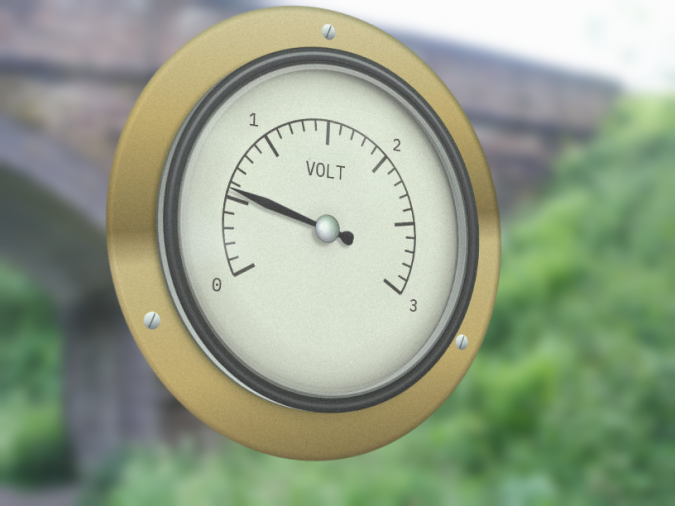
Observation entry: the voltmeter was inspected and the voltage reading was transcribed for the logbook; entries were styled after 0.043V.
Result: 0.55V
